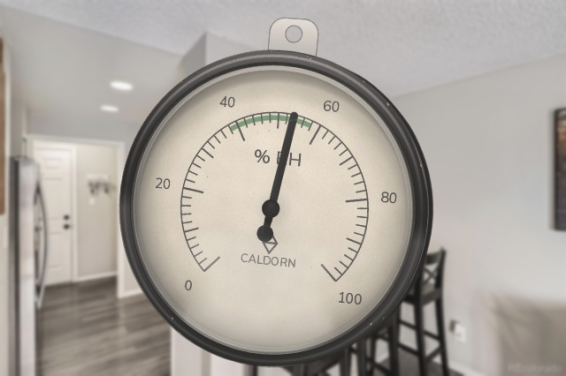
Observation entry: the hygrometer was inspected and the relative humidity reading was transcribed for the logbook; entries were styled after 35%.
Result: 54%
